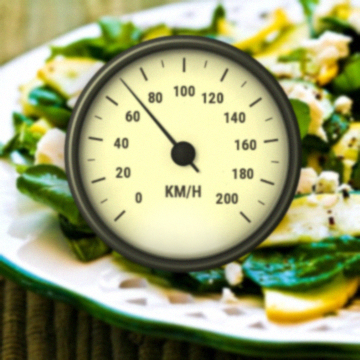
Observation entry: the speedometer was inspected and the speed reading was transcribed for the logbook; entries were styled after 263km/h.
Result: 70km/h
